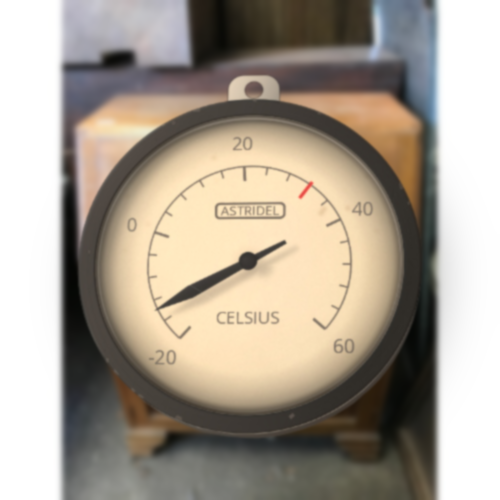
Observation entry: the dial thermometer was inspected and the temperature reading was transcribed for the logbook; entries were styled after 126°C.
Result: -14°C
